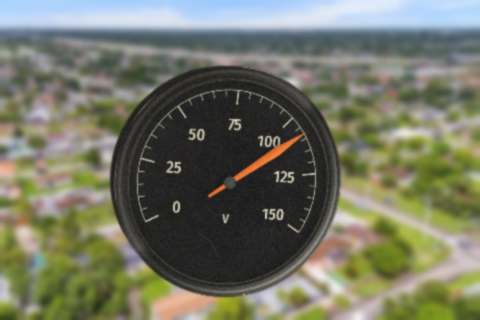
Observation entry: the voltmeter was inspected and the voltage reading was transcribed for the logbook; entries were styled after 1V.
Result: 107.5V
